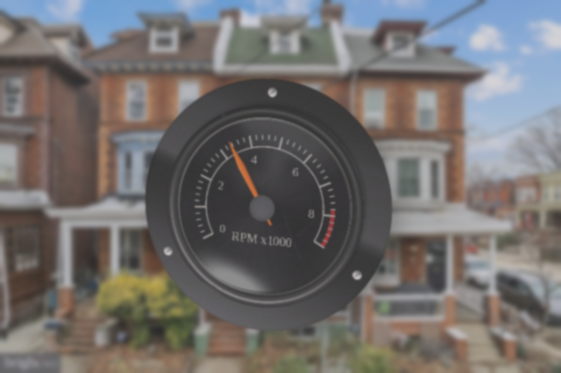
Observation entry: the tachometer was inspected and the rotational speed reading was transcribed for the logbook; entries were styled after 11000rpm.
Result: 3400rpm
